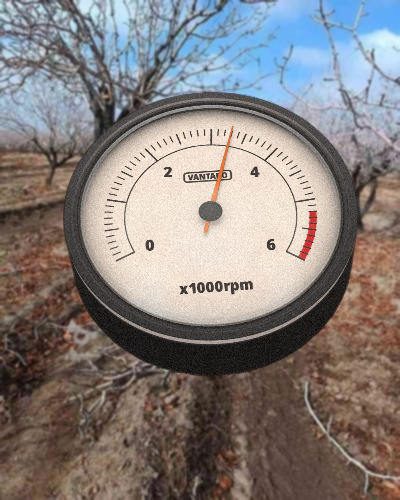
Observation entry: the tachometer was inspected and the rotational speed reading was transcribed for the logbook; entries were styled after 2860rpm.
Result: 3300rpm
